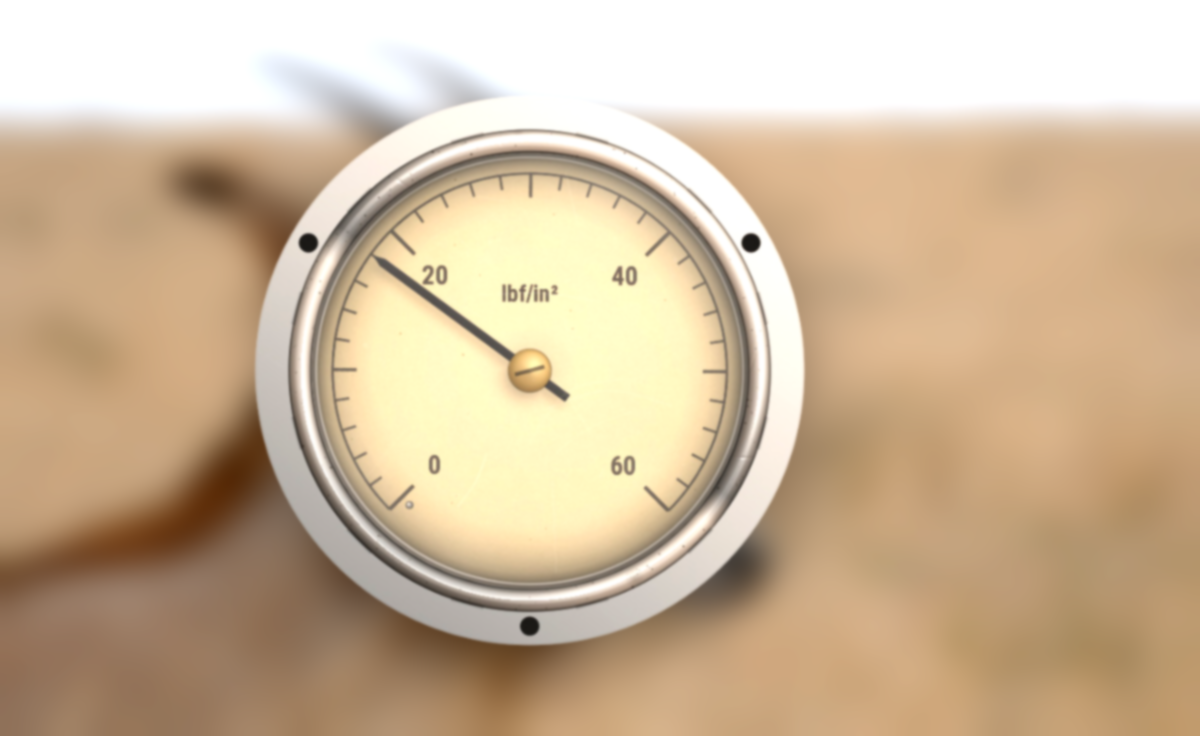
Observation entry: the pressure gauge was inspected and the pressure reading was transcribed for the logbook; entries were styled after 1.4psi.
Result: 18psi
